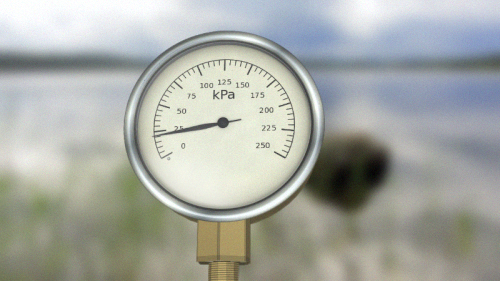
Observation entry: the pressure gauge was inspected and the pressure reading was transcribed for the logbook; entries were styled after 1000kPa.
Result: 20kPa
